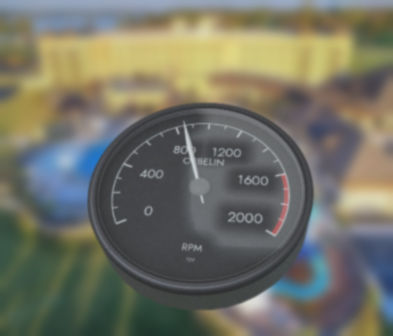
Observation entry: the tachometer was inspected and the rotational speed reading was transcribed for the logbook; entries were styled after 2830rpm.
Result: 850rpm
